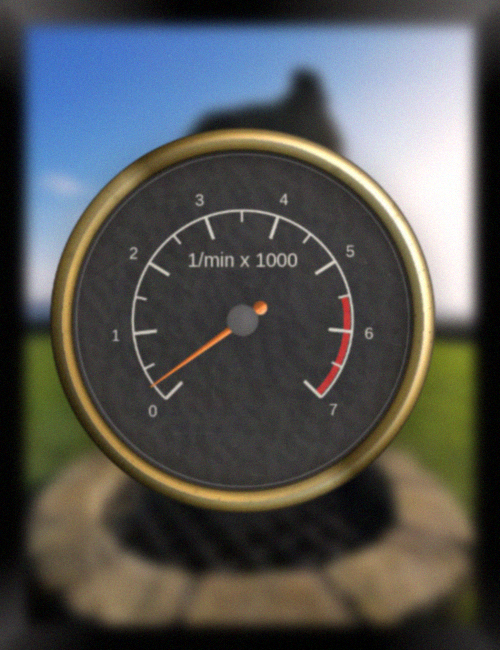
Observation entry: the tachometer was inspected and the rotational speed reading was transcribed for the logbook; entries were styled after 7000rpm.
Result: 250rpm
